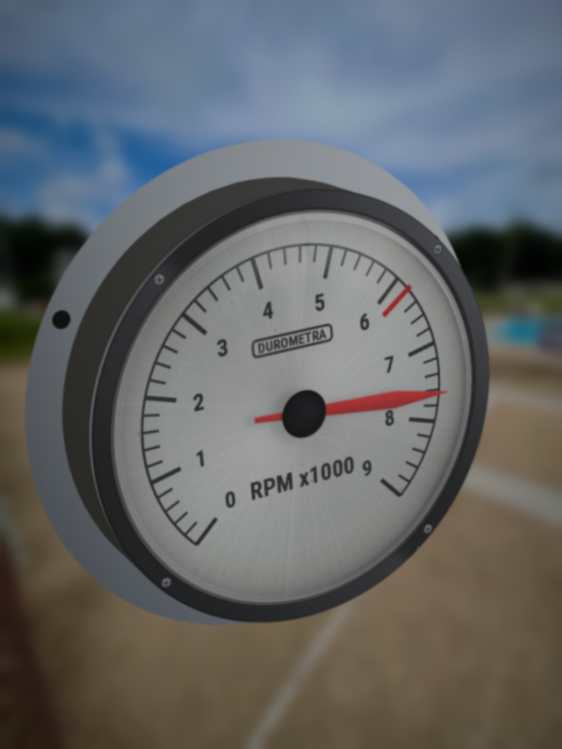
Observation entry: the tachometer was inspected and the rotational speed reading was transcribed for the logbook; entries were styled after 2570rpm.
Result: 7600rpm
